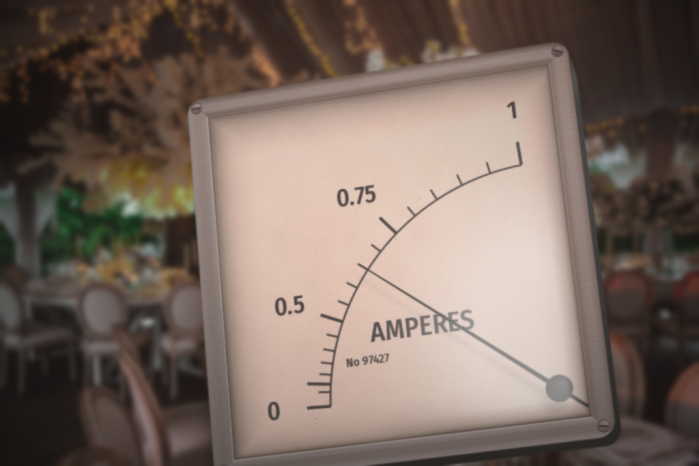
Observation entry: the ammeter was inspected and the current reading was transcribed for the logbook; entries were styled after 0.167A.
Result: 0.65A
